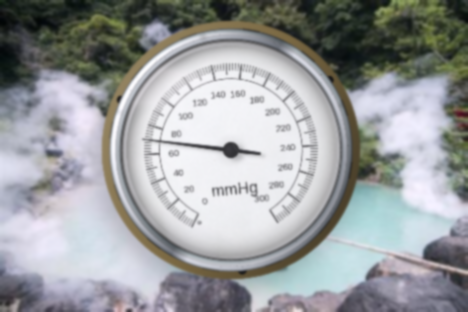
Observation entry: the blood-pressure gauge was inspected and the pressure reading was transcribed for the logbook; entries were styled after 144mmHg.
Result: 70mmHg
